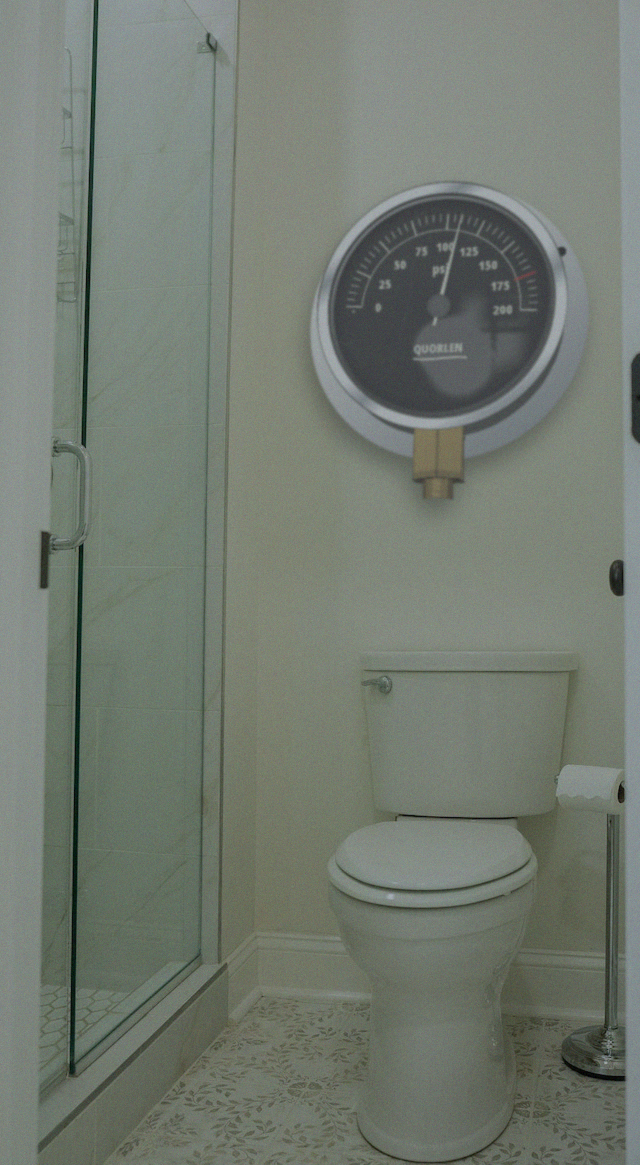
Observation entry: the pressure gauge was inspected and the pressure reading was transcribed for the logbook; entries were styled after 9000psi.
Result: 110psi
